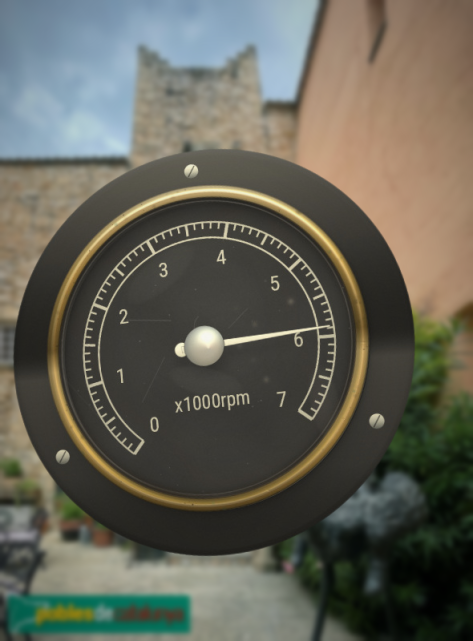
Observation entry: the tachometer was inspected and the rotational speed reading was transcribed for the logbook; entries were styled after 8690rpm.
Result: 5900rpm
